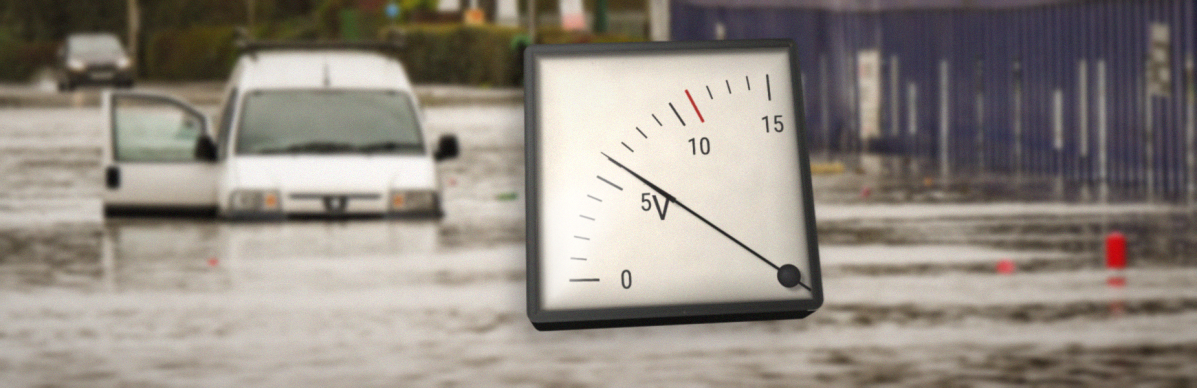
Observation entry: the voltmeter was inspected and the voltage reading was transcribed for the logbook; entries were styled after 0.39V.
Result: 6V
